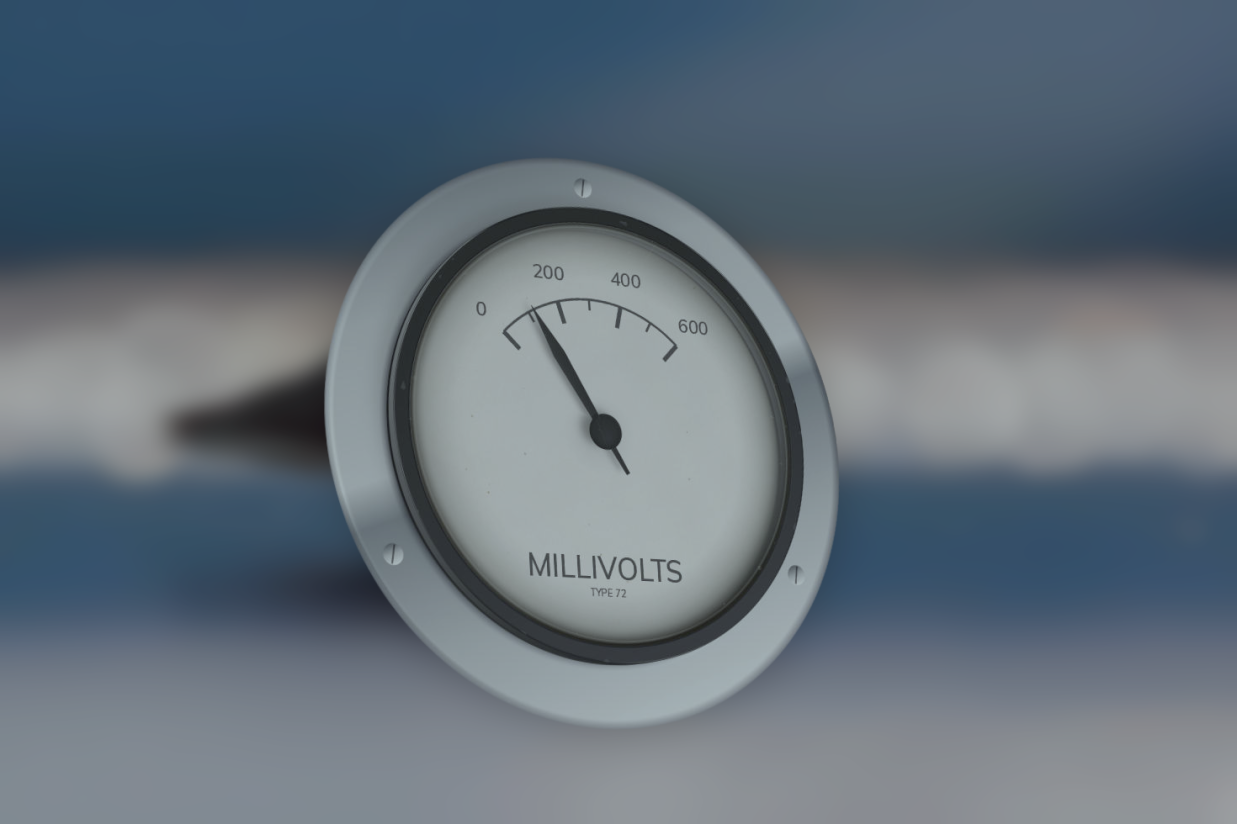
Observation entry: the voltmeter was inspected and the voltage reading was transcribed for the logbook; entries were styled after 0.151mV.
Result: 100mV
